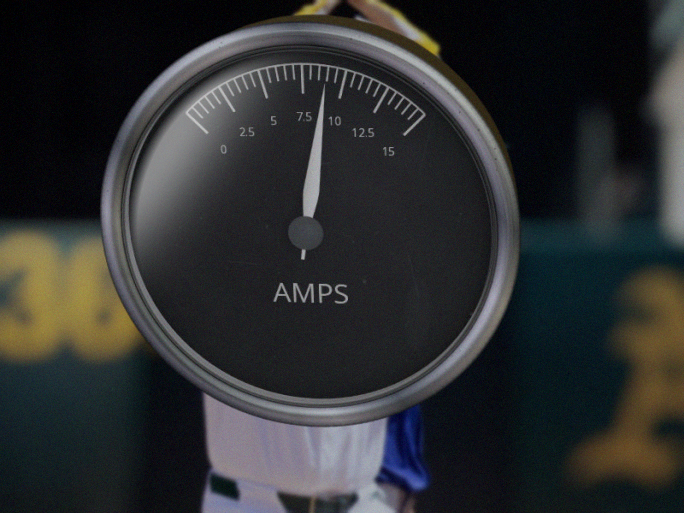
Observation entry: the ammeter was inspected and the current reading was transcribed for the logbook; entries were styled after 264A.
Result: 9A
